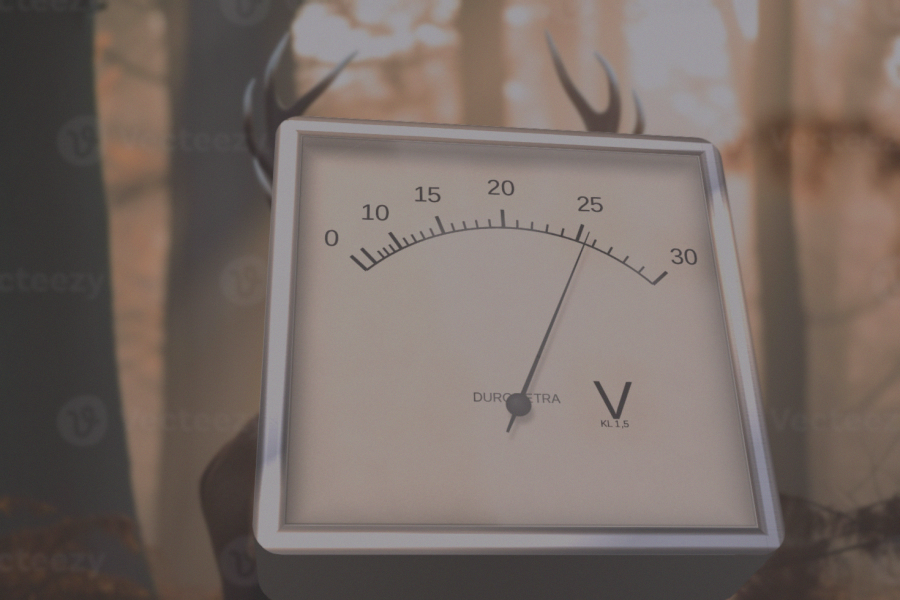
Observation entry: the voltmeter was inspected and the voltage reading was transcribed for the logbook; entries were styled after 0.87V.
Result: 25.5V
